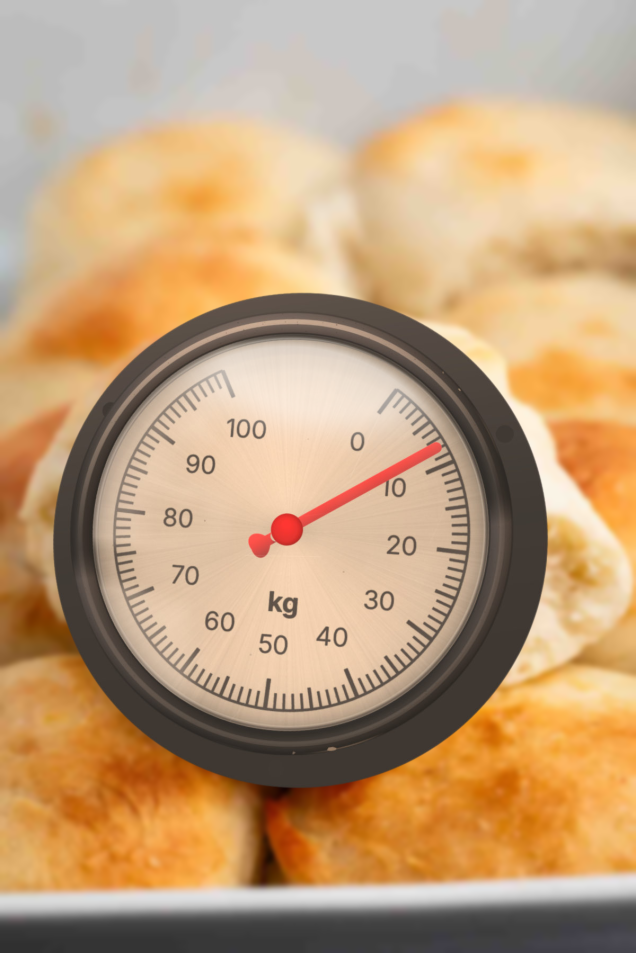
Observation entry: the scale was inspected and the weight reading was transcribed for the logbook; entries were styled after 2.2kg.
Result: 8kg
